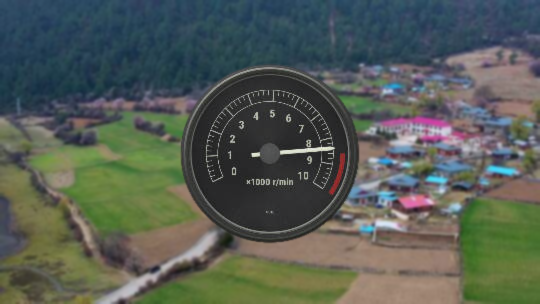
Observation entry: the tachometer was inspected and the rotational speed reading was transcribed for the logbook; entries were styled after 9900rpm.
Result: 8400rpm
